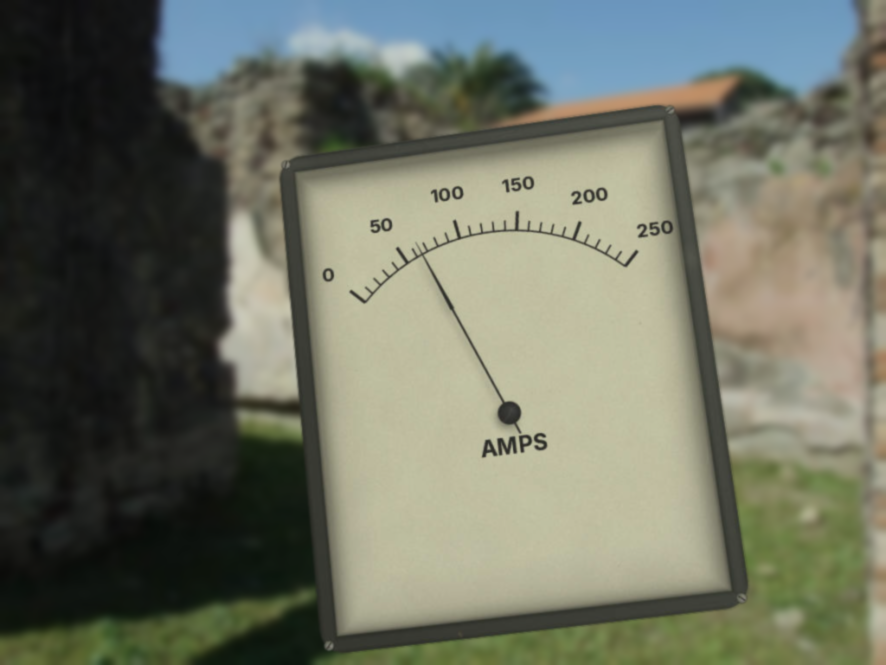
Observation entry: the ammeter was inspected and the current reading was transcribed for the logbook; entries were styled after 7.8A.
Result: 65A
